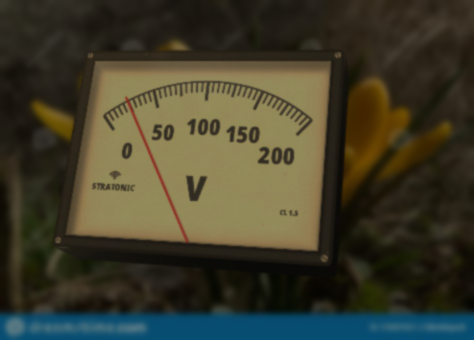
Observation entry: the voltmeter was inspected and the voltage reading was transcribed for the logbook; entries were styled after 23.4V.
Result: 25V
